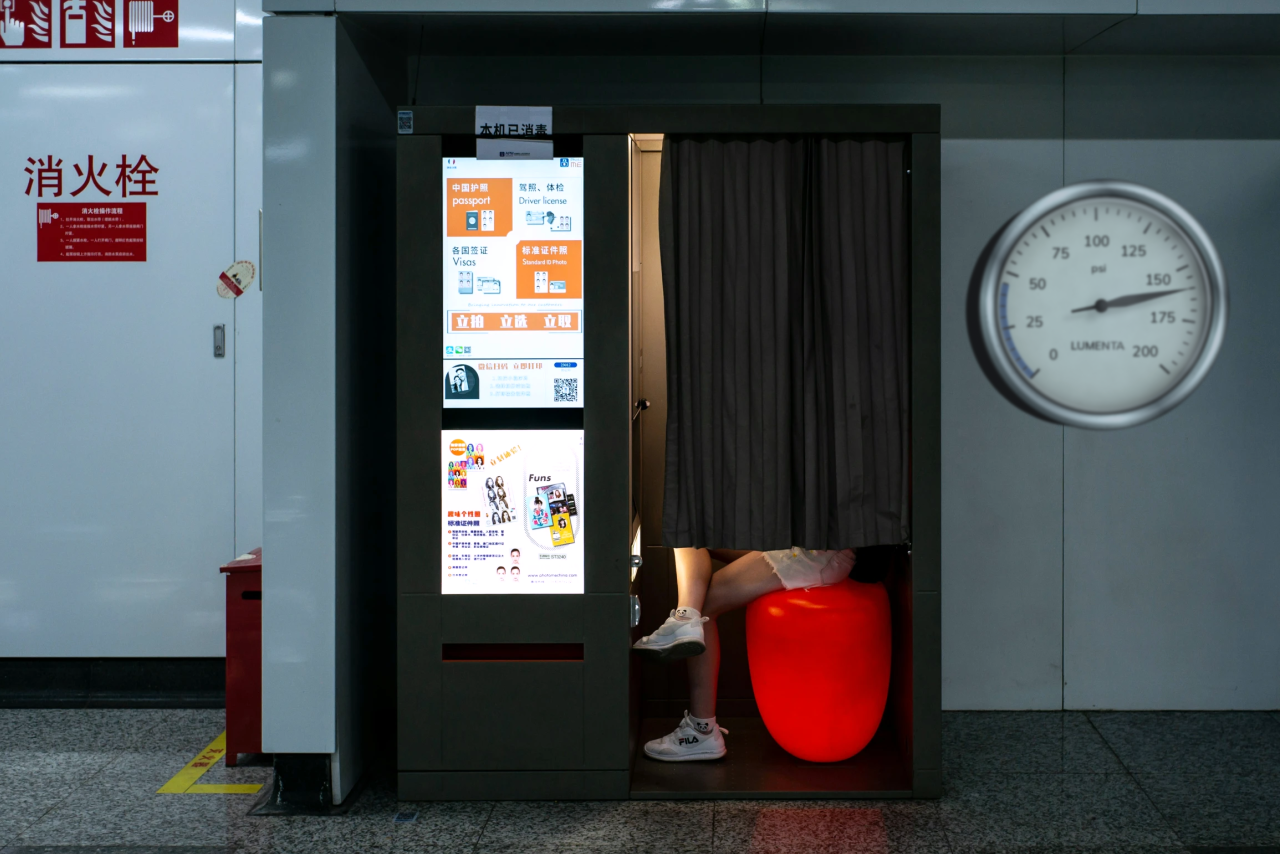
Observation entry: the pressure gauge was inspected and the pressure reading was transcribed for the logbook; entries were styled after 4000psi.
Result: 160psi
